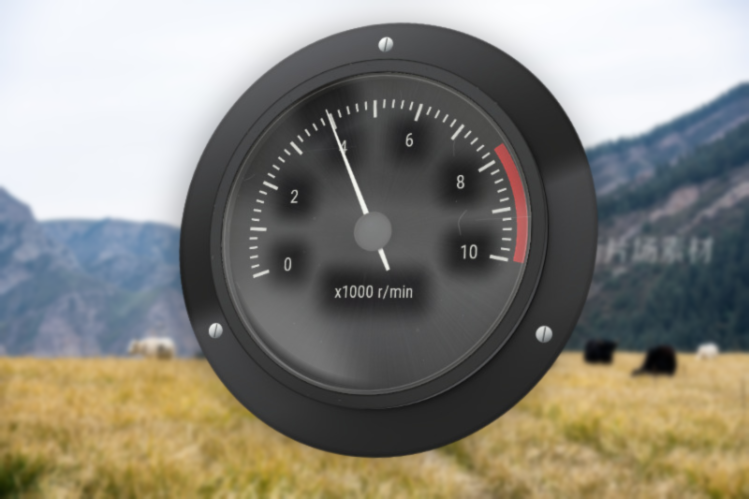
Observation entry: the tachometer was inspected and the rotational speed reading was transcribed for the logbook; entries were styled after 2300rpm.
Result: 4000rpm
